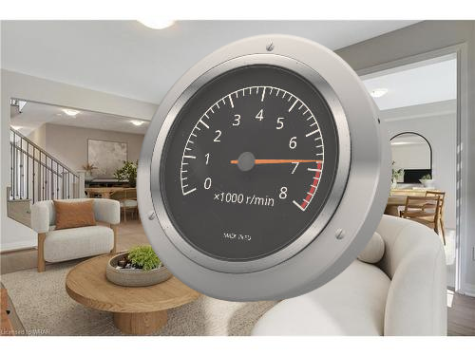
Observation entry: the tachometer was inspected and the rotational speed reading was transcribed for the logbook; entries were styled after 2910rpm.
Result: 6800rpm
